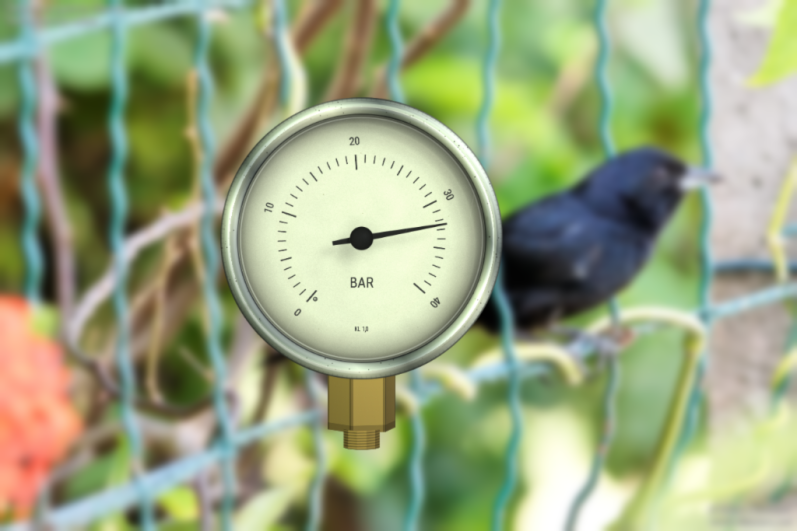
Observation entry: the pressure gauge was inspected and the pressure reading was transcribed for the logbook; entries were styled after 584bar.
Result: 32.5bar
